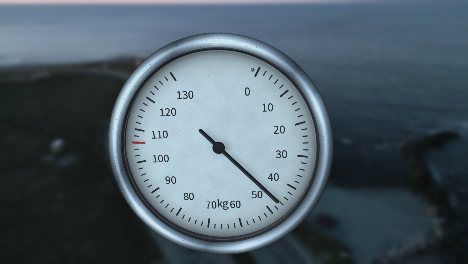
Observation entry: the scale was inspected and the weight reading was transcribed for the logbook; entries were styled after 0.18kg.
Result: 46kg
